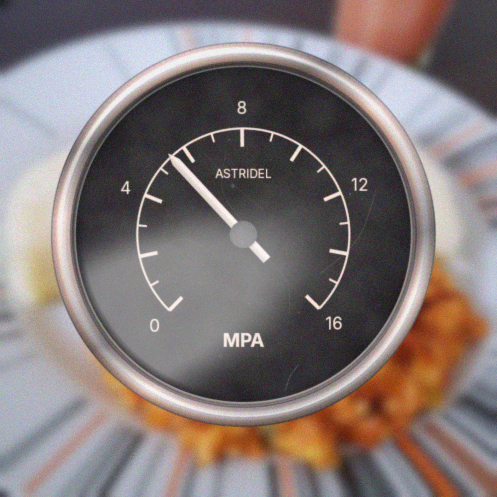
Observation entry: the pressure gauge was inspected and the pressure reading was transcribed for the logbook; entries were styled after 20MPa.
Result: 5.5MPa
